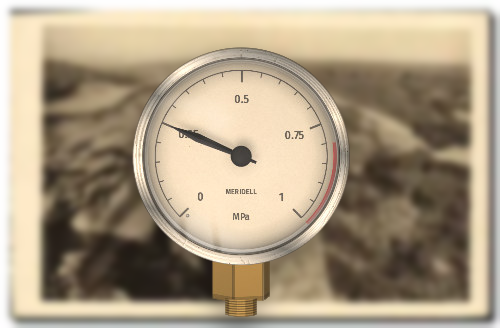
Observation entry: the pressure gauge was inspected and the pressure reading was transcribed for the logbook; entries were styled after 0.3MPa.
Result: 0.25MPa
